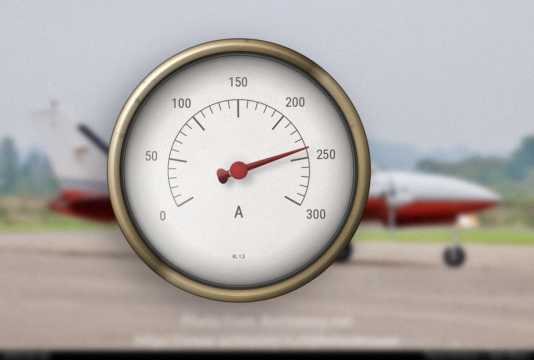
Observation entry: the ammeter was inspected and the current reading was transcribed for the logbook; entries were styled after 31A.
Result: 240A
